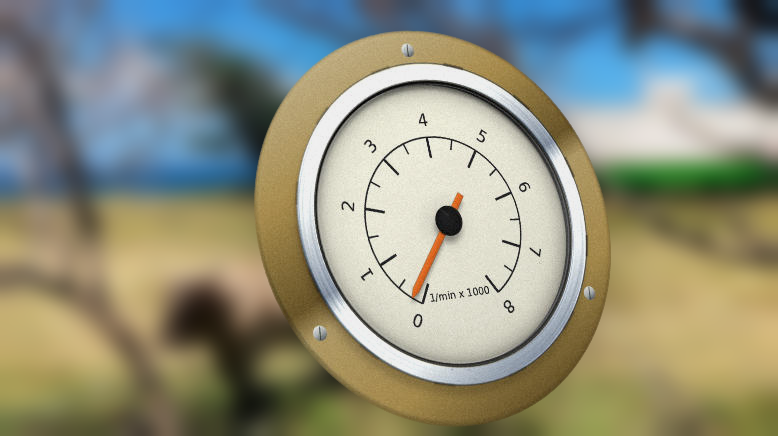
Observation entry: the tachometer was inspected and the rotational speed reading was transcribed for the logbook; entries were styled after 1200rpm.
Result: 250rpm
